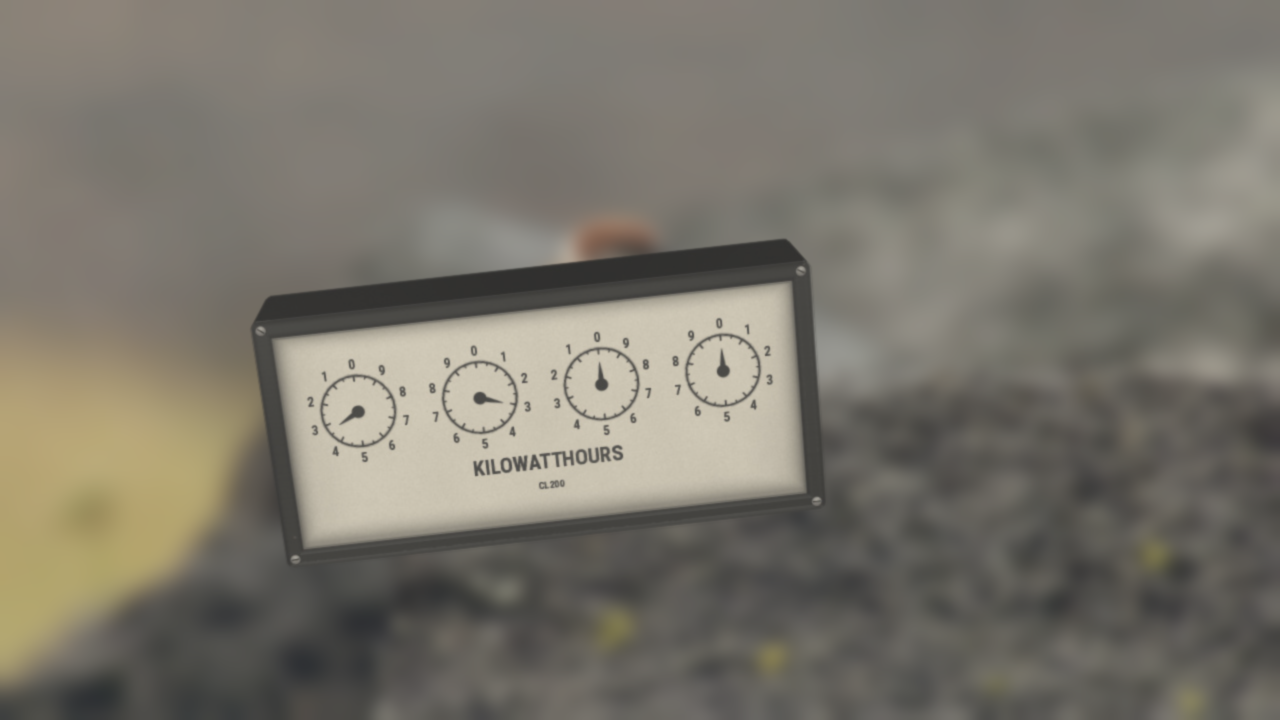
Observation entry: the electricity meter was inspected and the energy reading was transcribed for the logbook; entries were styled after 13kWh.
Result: 3300kWh
